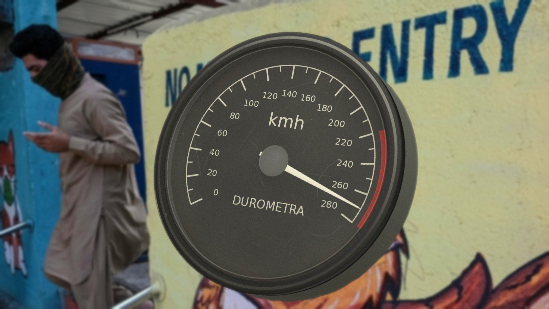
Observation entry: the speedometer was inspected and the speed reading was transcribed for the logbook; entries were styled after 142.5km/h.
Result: 270km/h
